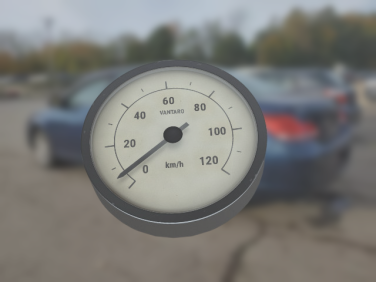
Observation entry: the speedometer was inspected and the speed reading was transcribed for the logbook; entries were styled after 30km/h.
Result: 5km/h
